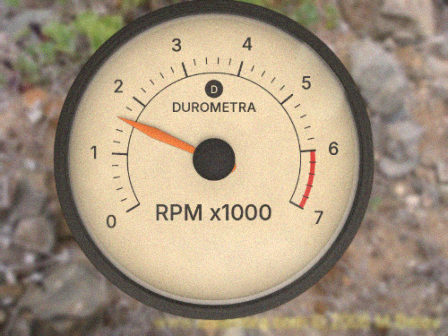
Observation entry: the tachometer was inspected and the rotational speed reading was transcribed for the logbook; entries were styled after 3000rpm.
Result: 1600rpm
